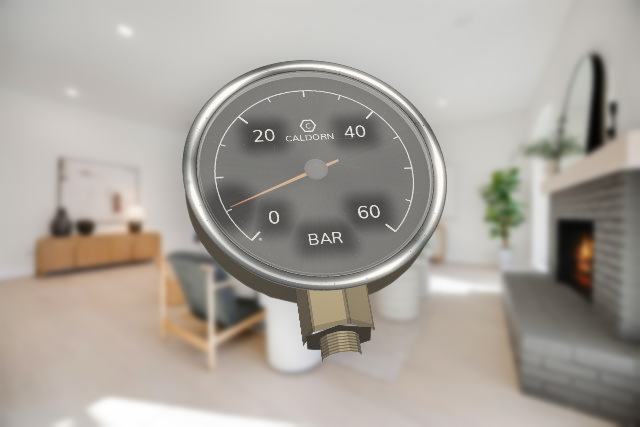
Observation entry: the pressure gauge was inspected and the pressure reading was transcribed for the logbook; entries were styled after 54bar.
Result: 5bar
